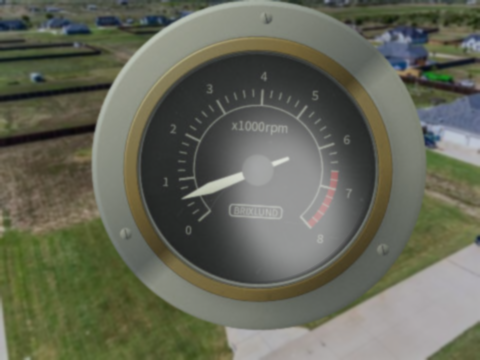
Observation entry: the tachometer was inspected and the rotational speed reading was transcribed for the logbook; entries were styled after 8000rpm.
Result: 600rpm
